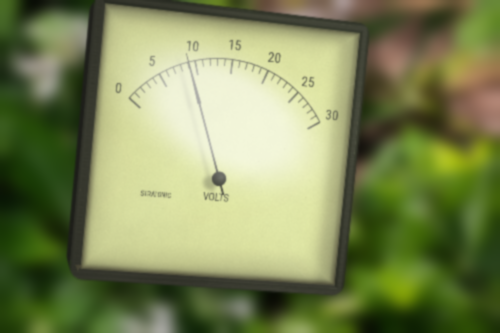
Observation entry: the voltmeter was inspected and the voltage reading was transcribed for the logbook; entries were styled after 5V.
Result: 9V
